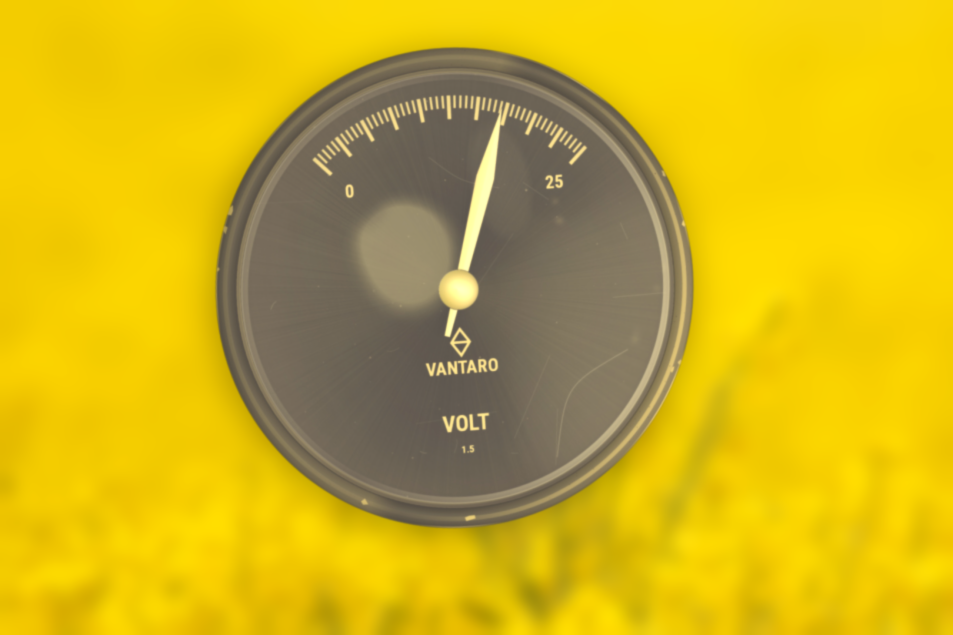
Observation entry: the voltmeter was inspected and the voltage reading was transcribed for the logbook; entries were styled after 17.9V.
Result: 17V
